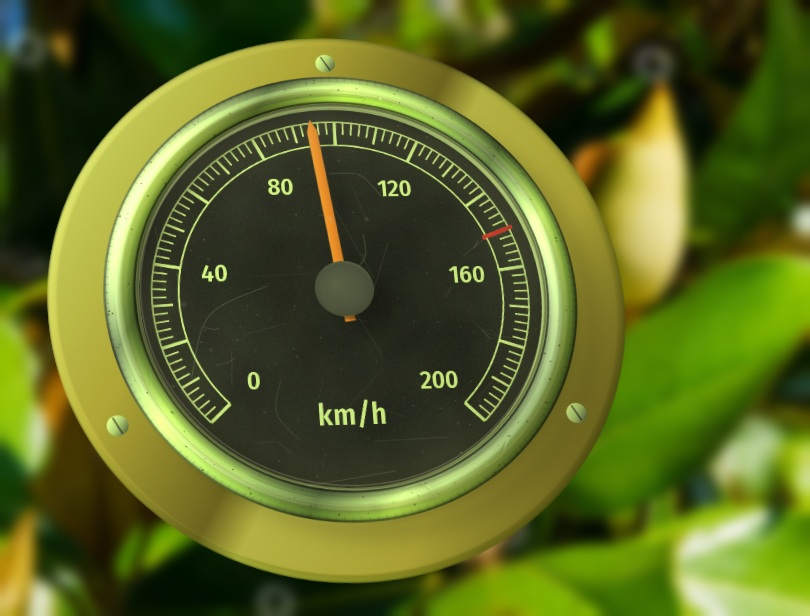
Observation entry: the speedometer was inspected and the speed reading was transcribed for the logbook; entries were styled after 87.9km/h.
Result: 94km/h
